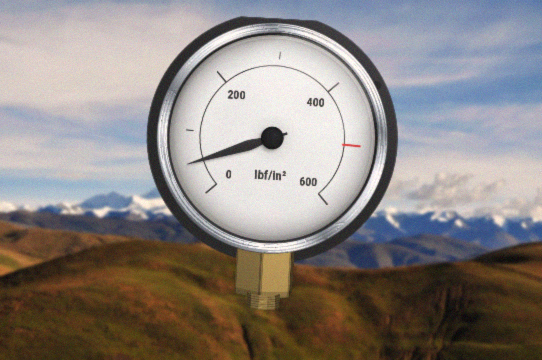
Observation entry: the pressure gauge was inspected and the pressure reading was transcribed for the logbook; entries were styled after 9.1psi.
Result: 50psi
